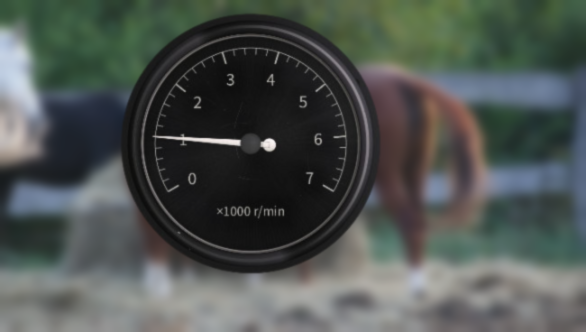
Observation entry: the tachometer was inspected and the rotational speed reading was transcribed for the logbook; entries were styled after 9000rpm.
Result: 1000rpm
